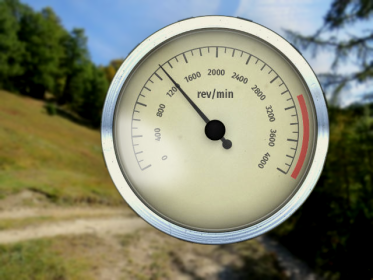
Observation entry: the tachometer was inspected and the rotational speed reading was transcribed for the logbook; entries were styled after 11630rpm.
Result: 1300rpm
